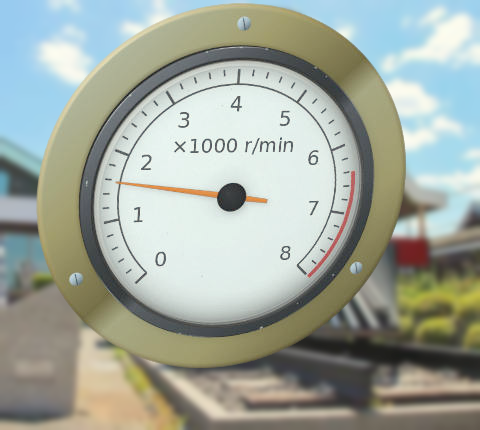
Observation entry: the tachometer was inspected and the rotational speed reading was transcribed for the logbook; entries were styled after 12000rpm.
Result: 1600rpm
